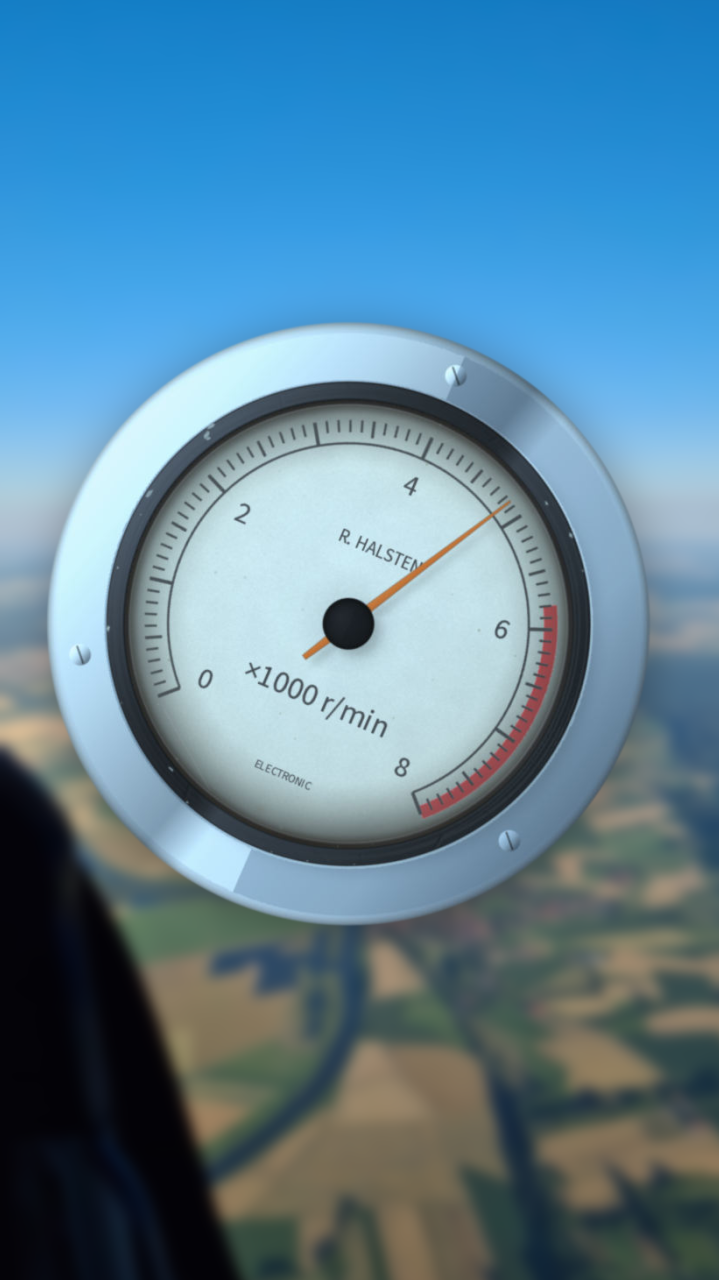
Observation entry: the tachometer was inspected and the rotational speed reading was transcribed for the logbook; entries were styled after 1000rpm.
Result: 4850rpm
